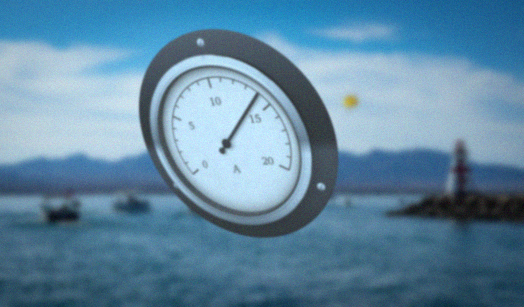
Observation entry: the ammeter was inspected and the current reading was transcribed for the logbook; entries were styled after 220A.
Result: 14A
